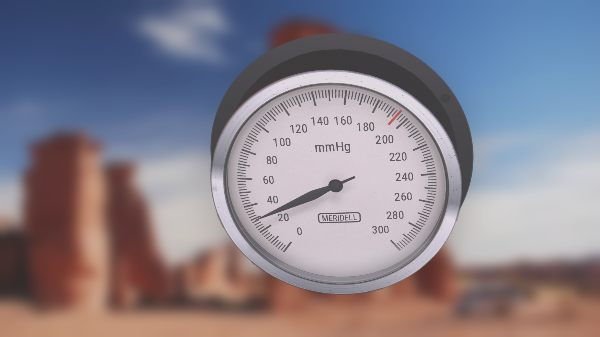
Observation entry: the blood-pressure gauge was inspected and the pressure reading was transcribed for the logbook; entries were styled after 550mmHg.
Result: 30mmHg
